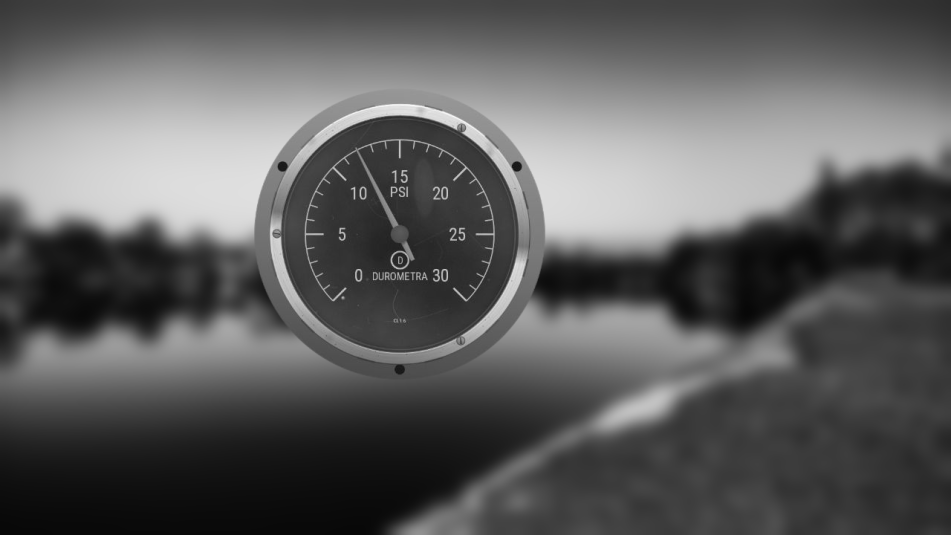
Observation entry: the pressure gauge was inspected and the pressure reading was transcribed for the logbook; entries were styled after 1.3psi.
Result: 12psi
